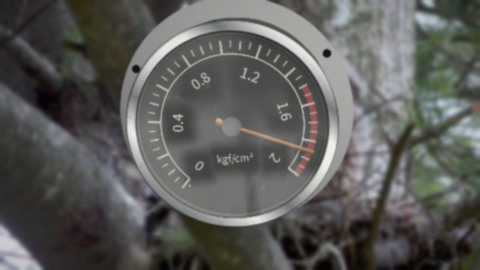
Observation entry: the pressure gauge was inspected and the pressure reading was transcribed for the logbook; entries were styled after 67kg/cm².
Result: 1.85kg/cm²
